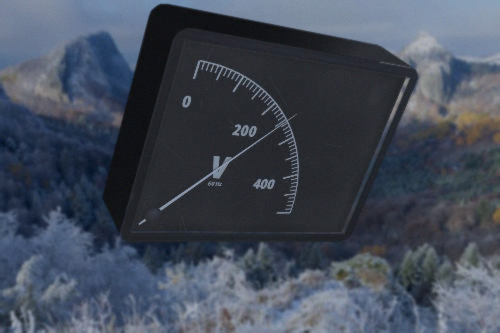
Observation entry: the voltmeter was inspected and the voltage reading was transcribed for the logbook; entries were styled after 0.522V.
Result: 250V
